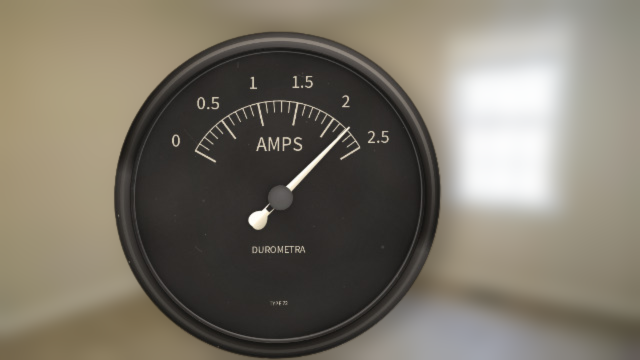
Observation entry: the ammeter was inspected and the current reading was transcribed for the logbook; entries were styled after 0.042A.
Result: 2.2A
